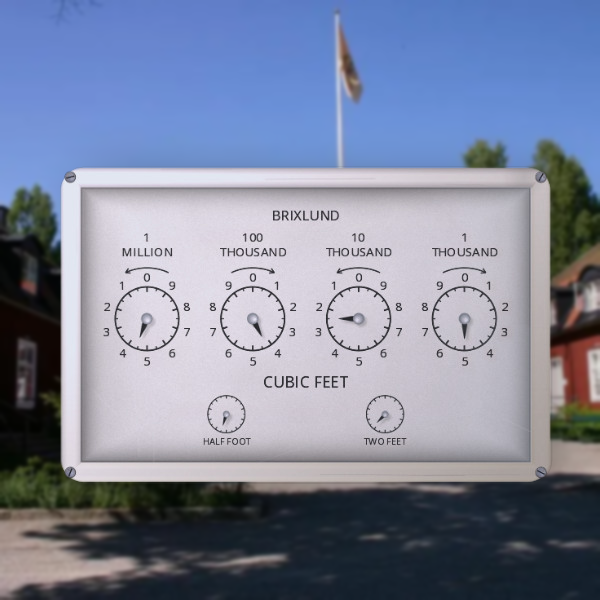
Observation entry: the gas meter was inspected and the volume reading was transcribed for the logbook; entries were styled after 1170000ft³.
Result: 442500ft³
